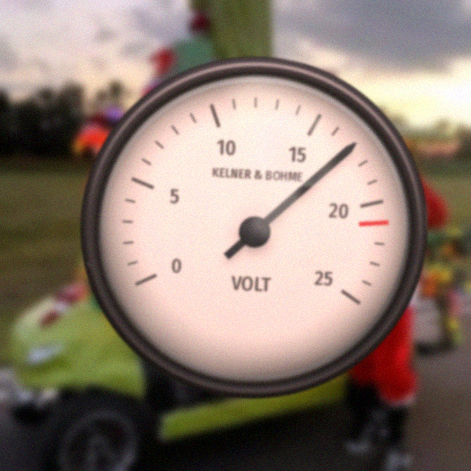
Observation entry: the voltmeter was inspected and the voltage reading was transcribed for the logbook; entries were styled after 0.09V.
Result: 17V
